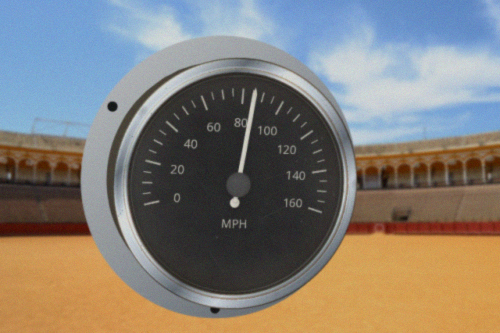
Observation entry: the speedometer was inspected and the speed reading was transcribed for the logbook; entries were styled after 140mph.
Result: 85mph
